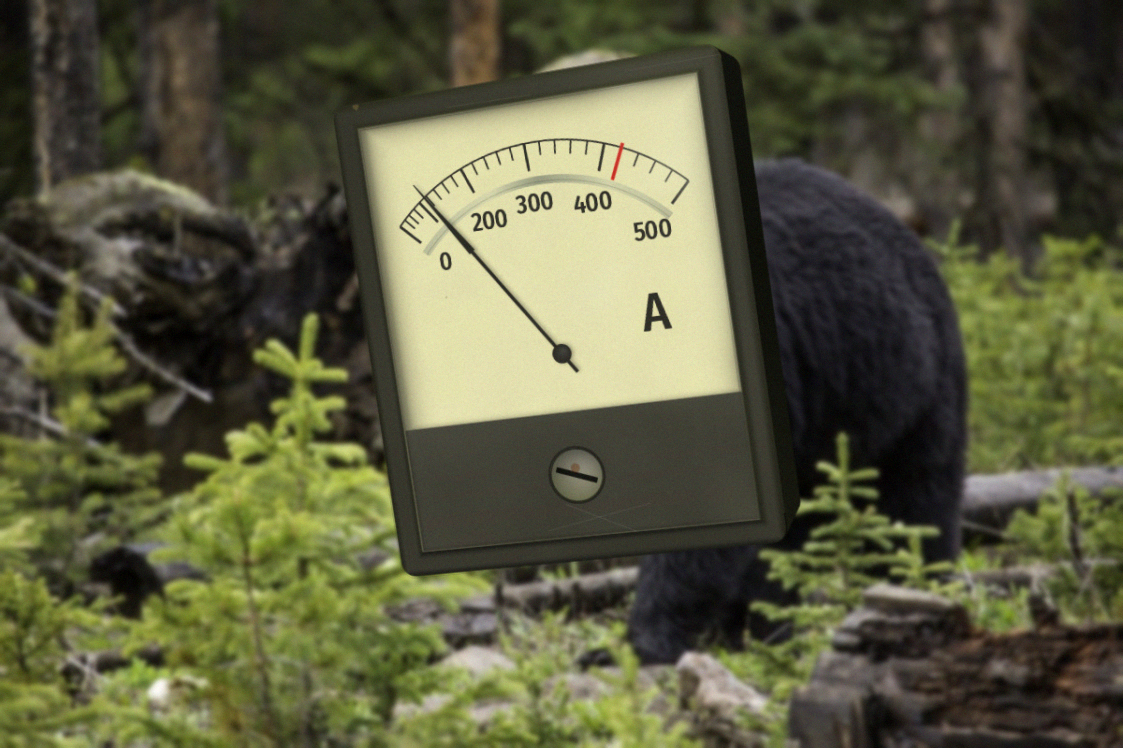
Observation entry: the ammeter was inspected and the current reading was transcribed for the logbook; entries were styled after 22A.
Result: 120A
